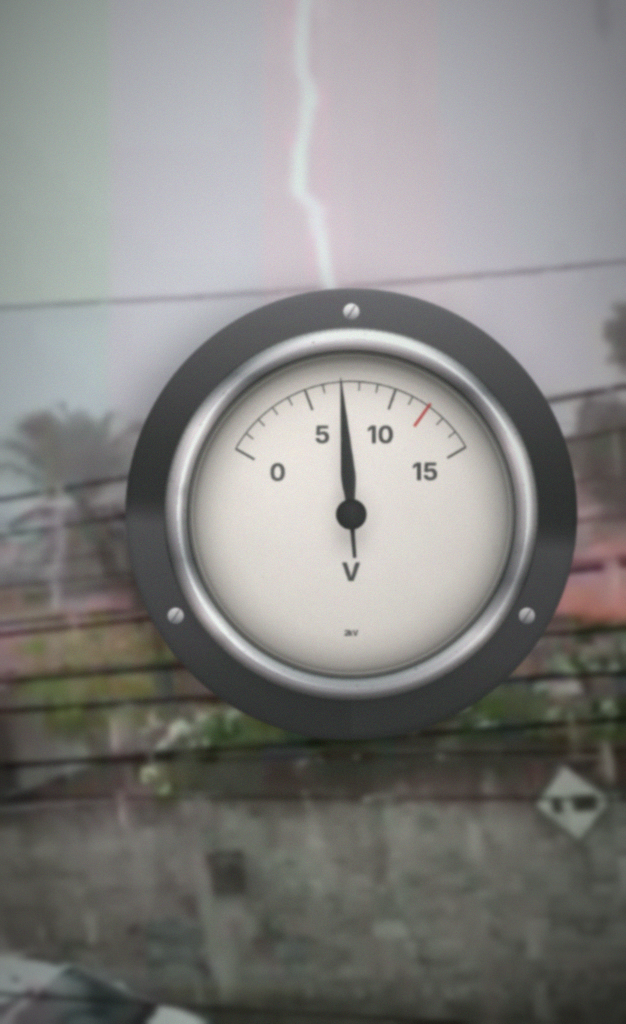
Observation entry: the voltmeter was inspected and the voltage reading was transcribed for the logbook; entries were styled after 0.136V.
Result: 7V
